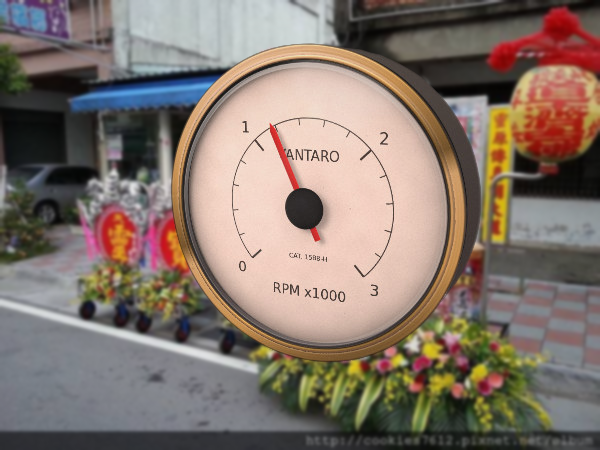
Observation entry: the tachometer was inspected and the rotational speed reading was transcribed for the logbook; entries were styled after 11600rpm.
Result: 1200rpm
